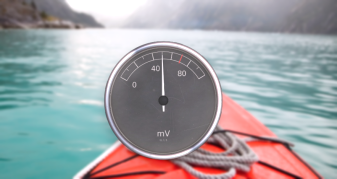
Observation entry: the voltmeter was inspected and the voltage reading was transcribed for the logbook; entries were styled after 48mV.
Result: 50mV
